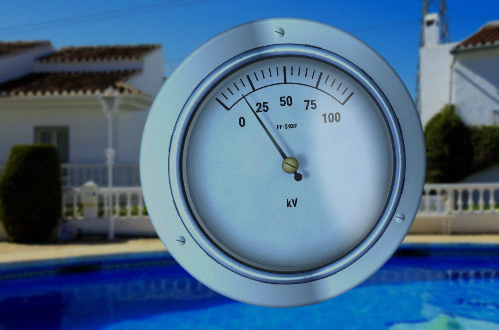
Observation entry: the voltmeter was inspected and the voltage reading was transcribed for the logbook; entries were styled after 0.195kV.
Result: 15kV
